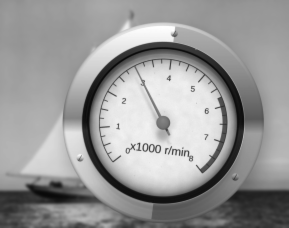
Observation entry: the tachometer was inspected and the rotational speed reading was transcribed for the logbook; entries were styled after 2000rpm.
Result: 3000rpm
